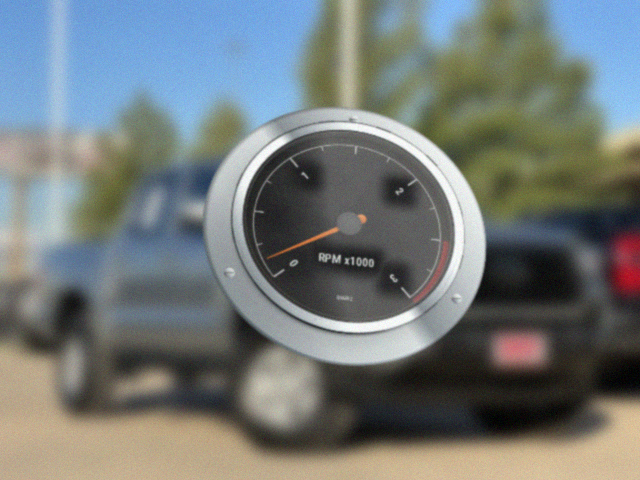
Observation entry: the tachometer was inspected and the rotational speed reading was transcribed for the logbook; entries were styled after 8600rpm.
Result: 125rpm
